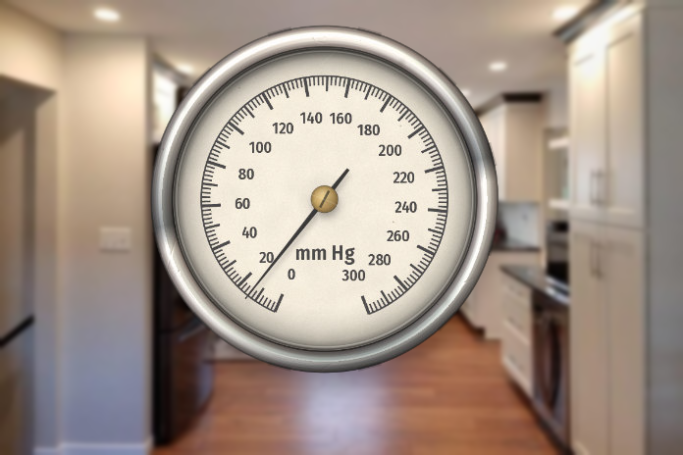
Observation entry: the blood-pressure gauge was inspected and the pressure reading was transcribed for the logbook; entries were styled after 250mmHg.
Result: 14mmHg
